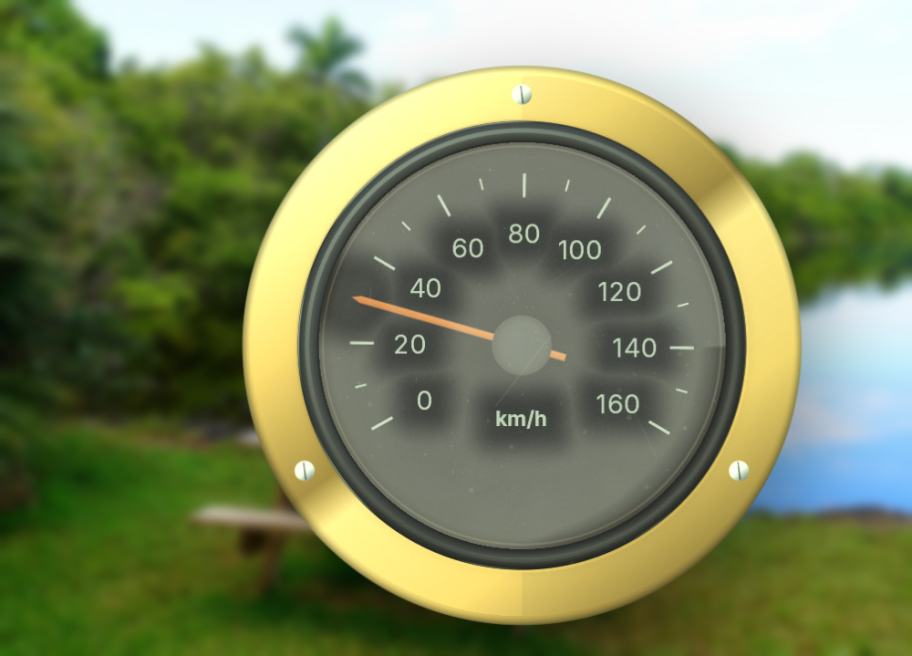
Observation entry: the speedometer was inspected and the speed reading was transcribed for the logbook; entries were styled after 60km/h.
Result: 30km/h
